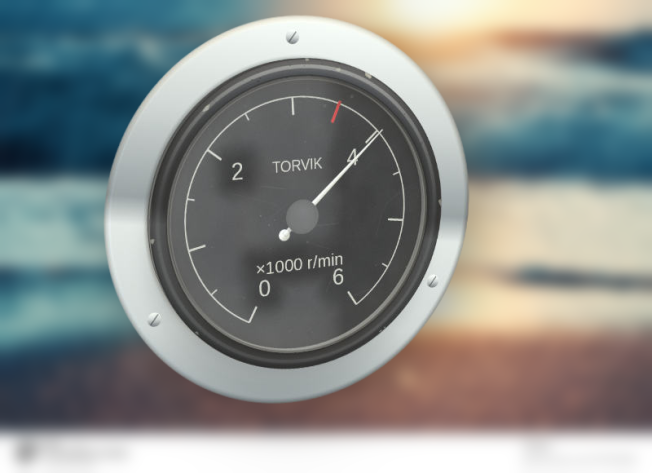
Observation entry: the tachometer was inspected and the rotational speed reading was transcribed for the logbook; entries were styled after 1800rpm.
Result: 4000rpm
